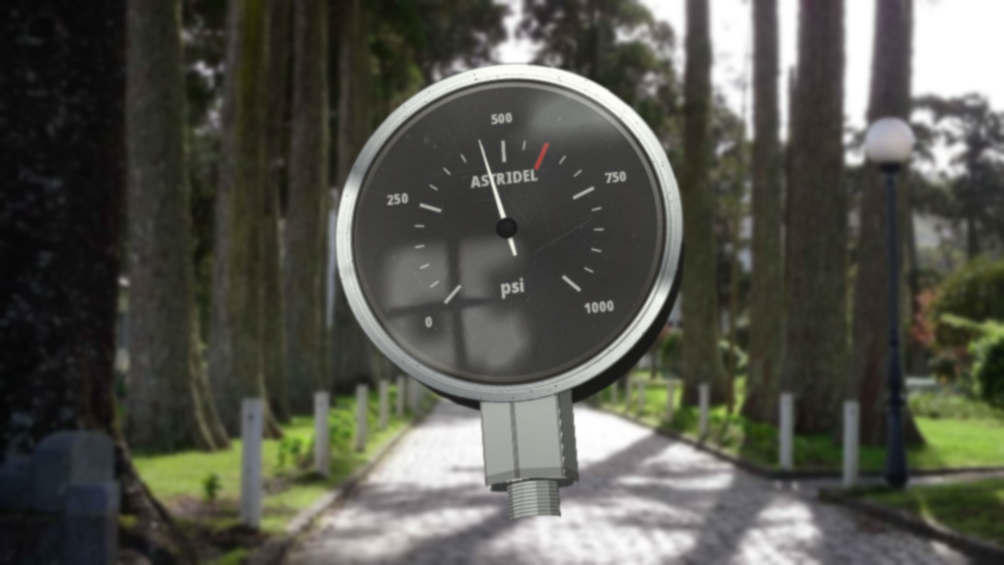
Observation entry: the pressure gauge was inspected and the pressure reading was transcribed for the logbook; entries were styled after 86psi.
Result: 450psi
